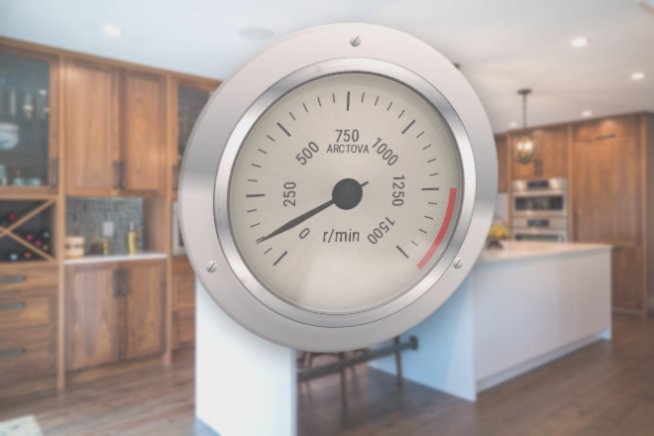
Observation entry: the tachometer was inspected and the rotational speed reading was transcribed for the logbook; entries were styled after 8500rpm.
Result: 100rpm
